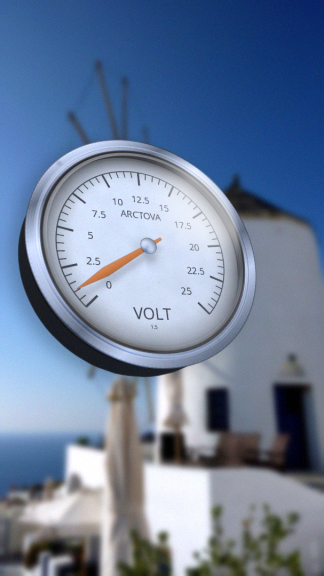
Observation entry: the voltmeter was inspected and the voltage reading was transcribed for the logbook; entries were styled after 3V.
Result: 1V
